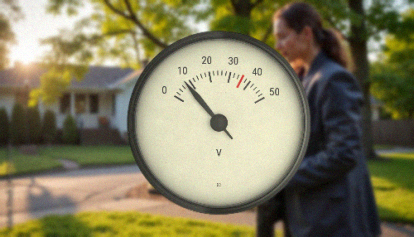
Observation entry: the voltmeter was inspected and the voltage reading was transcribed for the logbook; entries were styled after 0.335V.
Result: 8V
